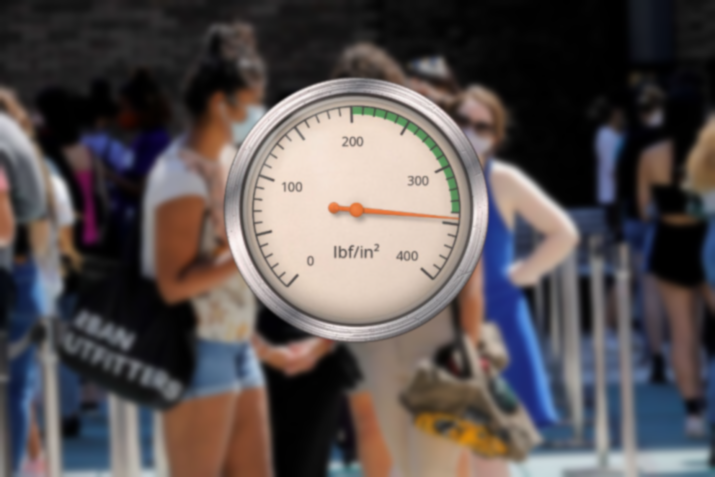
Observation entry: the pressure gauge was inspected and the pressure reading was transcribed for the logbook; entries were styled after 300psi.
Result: 345psi
